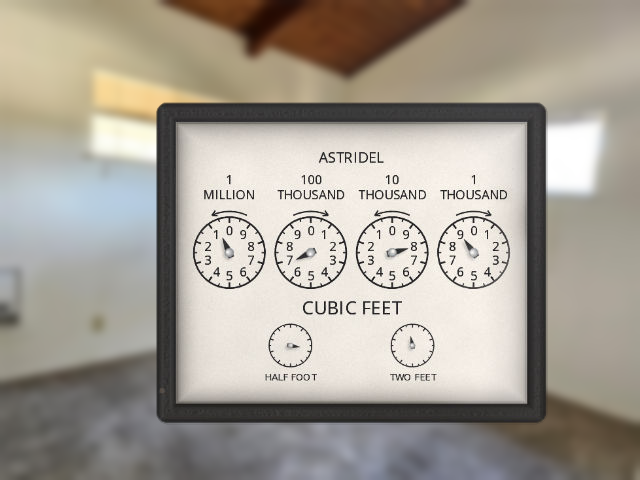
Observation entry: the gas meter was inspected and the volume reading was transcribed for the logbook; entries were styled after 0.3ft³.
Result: 67900ft³
